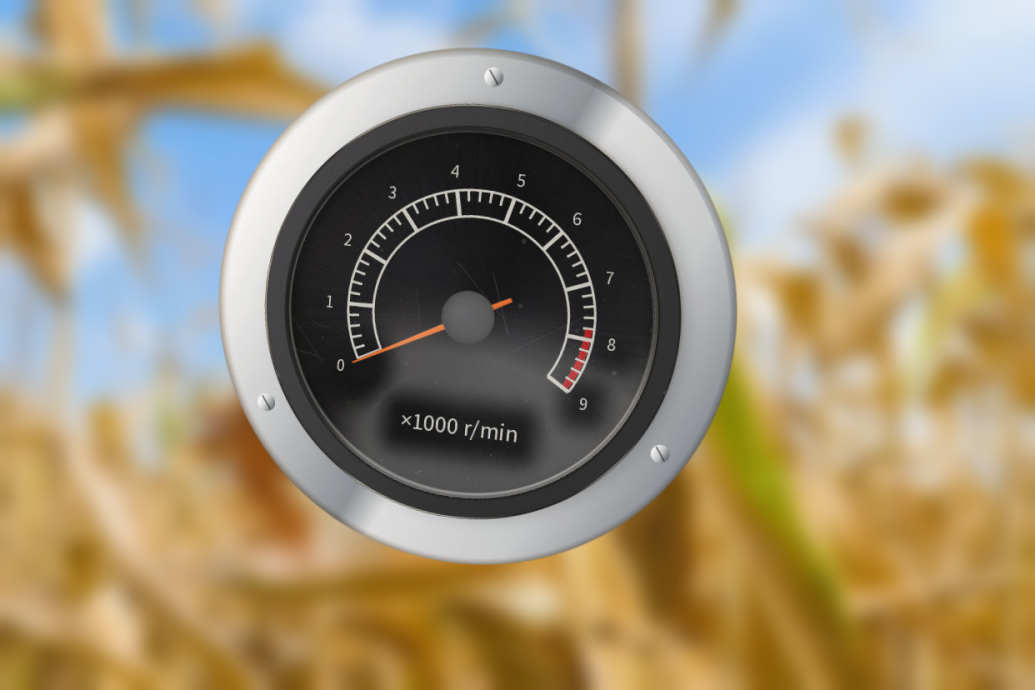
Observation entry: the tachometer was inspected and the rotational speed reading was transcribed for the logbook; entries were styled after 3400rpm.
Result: 0rpm
